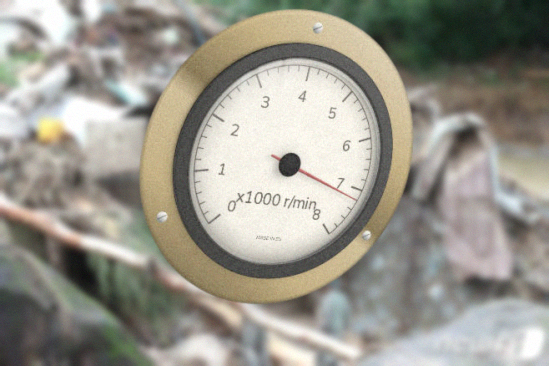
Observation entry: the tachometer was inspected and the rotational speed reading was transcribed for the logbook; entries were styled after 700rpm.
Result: 7200rpm
